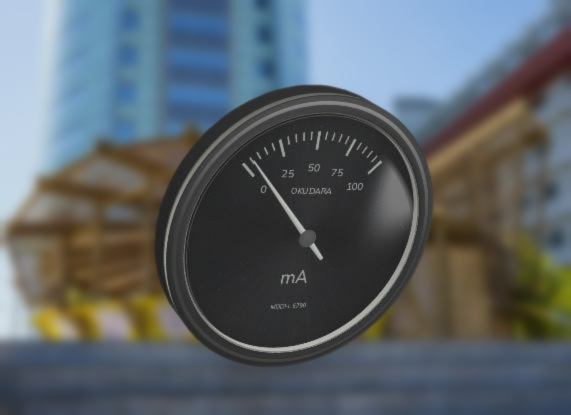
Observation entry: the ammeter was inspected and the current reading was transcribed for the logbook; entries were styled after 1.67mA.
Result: 5mA
